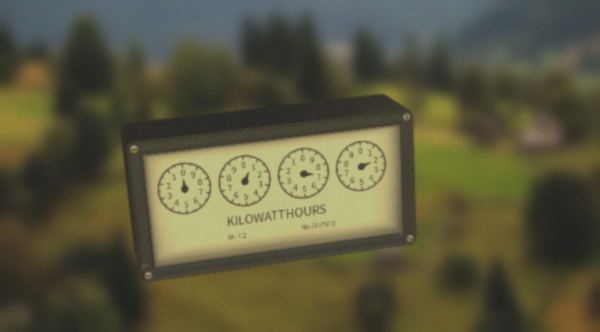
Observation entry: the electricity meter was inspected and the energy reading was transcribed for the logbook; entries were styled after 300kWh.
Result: 72kWh
